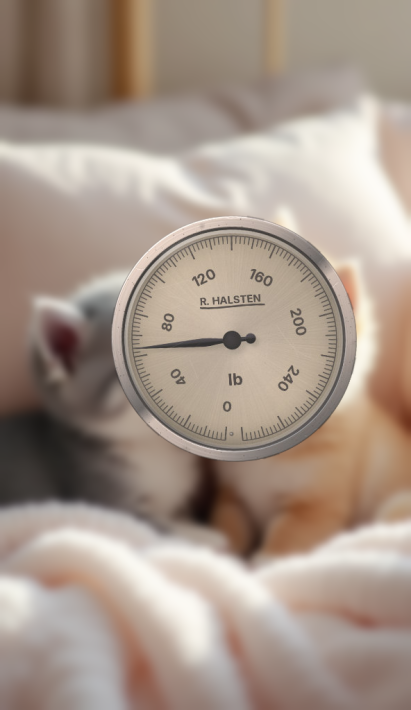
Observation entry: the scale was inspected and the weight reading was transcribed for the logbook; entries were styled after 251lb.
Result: 64lb
